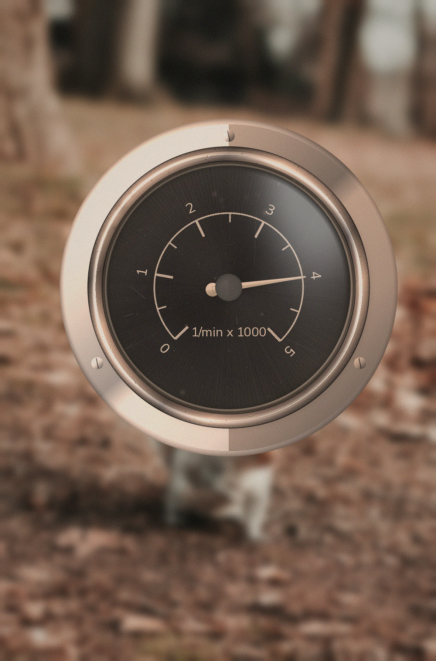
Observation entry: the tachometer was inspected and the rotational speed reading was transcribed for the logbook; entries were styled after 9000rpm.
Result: 4000rpm
